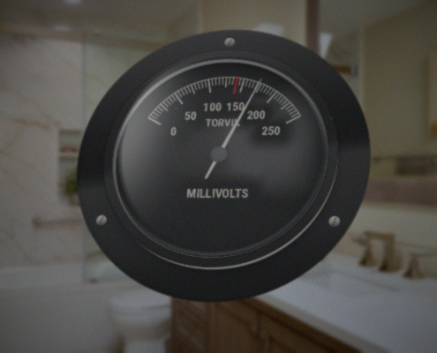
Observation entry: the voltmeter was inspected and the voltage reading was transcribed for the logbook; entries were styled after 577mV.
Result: 175mV
